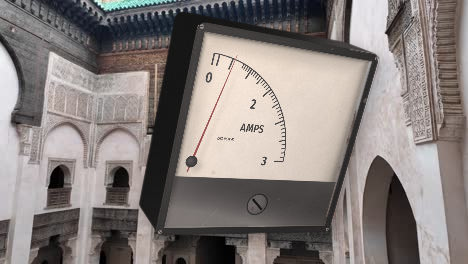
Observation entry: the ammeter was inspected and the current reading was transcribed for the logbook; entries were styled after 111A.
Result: 1A
